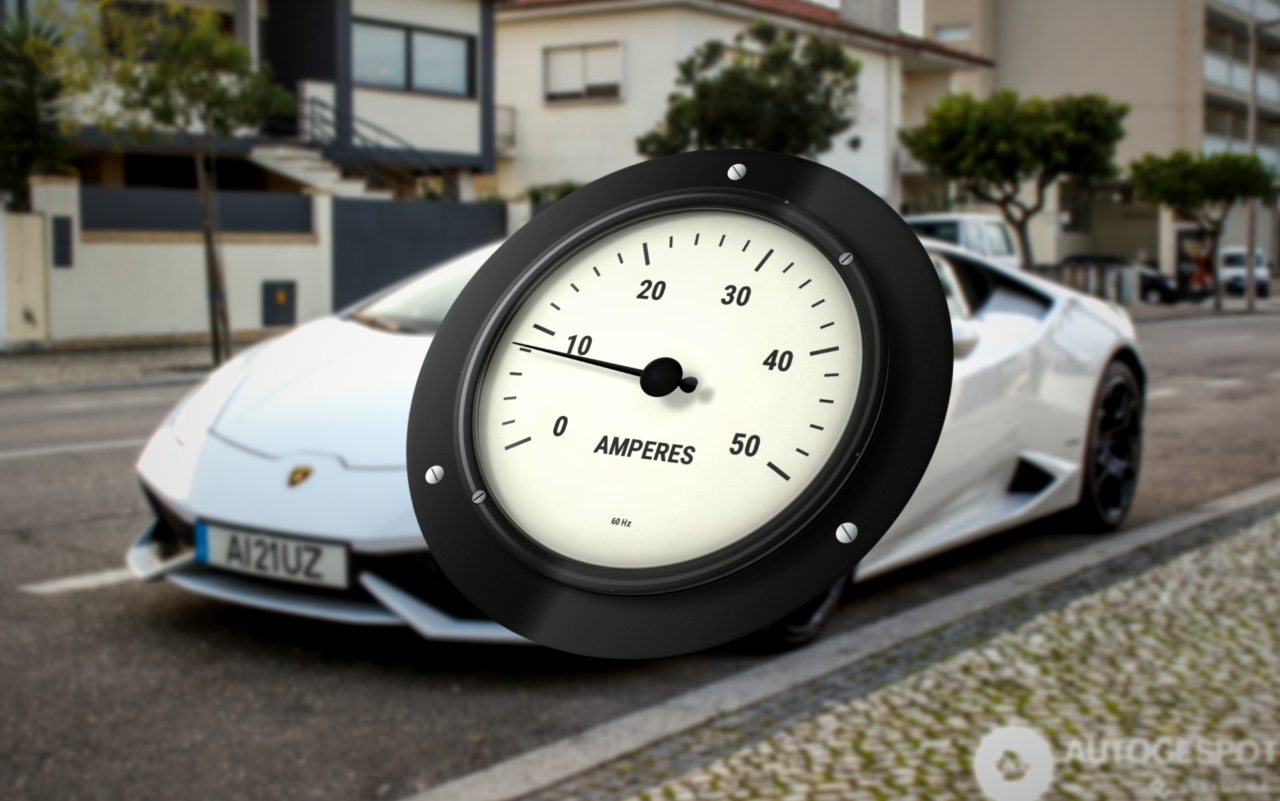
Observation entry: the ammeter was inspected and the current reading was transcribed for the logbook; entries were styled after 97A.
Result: 8A
